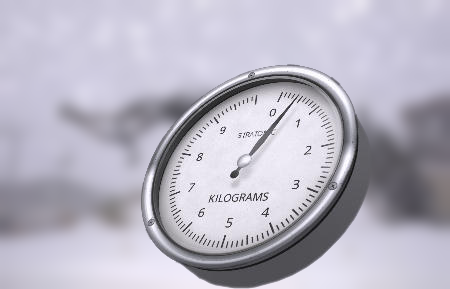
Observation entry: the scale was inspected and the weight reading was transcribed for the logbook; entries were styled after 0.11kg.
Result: 0.5kg
